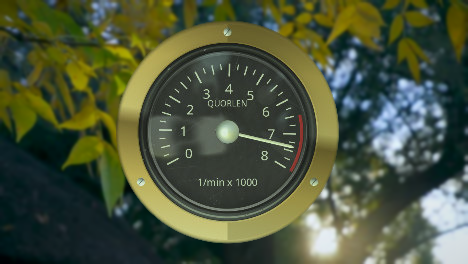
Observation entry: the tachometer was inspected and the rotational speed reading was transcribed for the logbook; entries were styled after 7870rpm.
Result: 7375rpm
